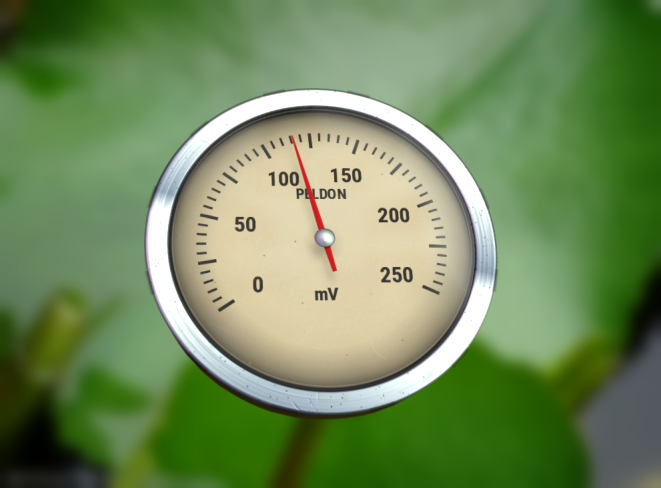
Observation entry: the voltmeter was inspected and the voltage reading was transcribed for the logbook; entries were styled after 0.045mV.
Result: 115mV
